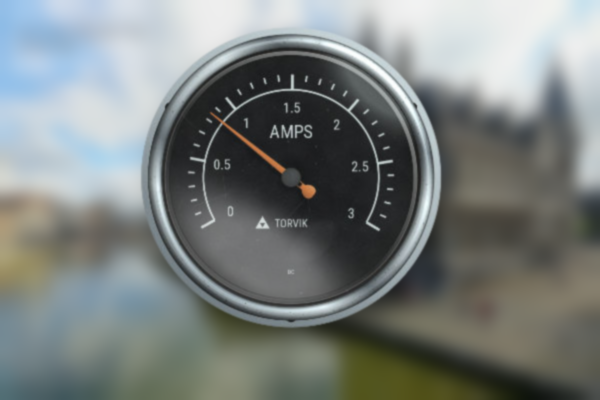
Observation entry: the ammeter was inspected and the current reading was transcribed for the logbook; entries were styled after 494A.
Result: 0.85A
